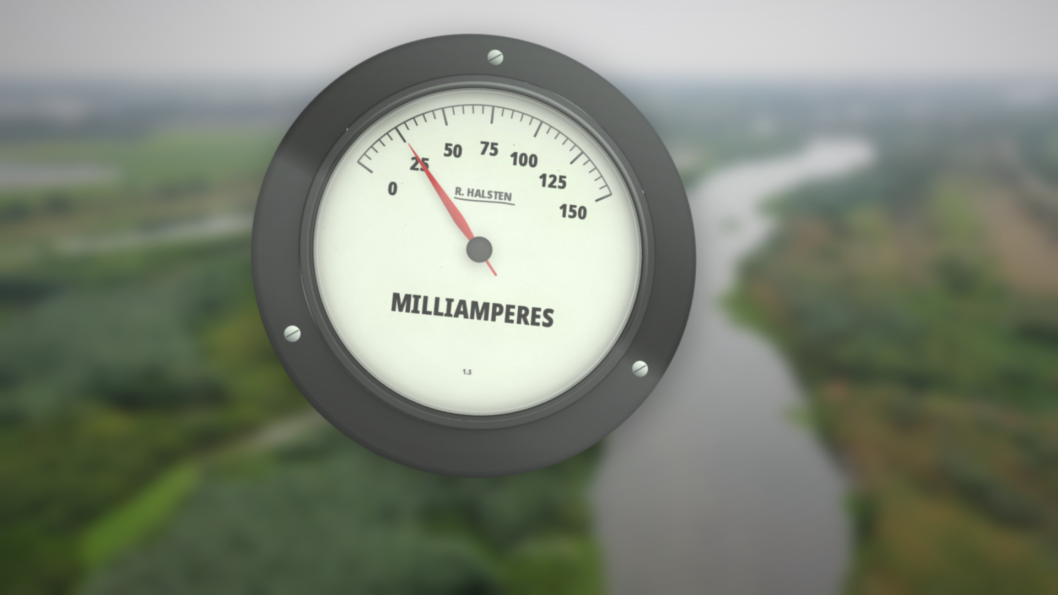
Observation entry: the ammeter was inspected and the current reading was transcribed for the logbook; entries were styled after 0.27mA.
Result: 25mA
